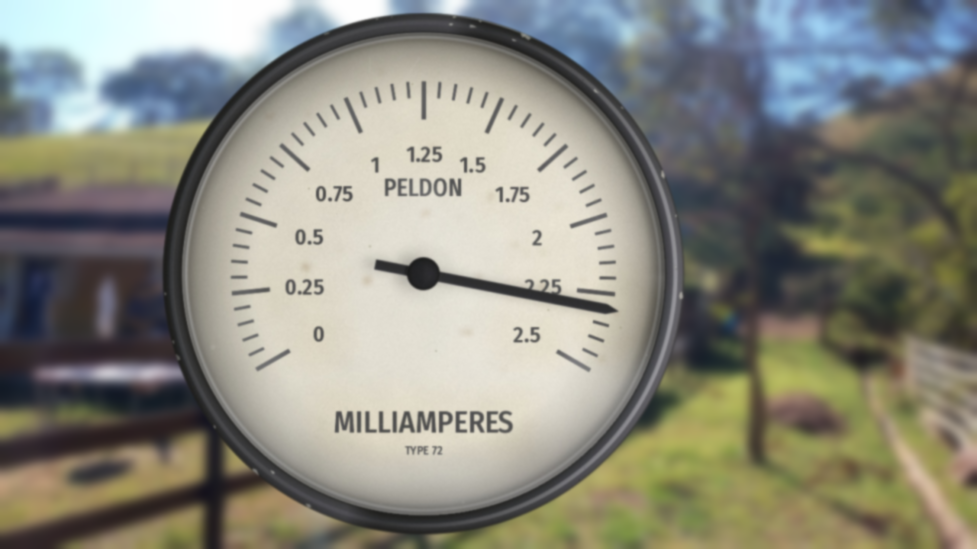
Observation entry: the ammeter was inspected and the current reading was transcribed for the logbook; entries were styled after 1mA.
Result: 2.3mA
